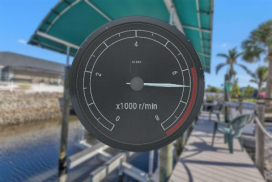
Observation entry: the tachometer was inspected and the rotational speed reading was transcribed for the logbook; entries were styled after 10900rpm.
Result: 6500rpm
